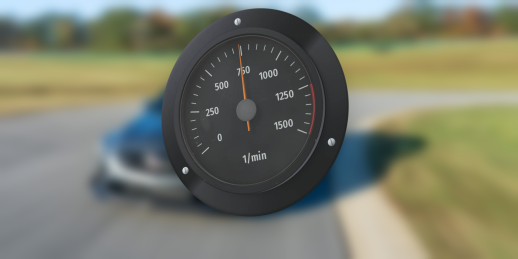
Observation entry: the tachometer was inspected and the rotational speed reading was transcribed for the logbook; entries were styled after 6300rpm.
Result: 750rpm
